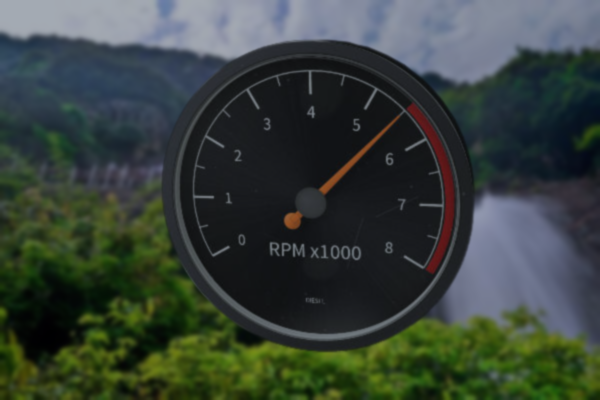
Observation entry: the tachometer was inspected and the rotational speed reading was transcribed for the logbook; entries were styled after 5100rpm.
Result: 5500rpm
